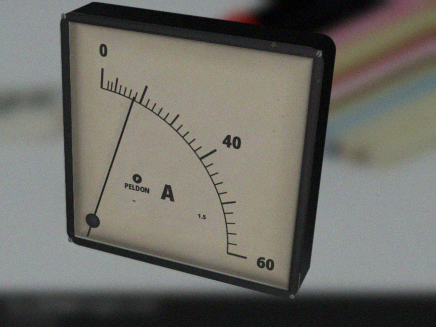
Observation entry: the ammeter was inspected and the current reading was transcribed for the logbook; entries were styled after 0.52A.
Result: 18A
